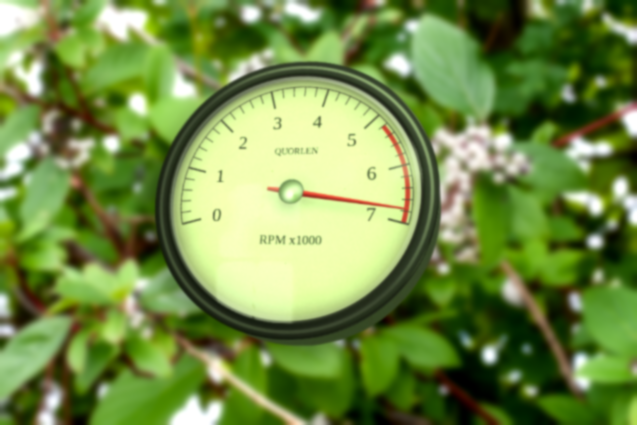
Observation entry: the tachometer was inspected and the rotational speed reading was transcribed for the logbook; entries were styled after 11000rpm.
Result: 6800rpm
